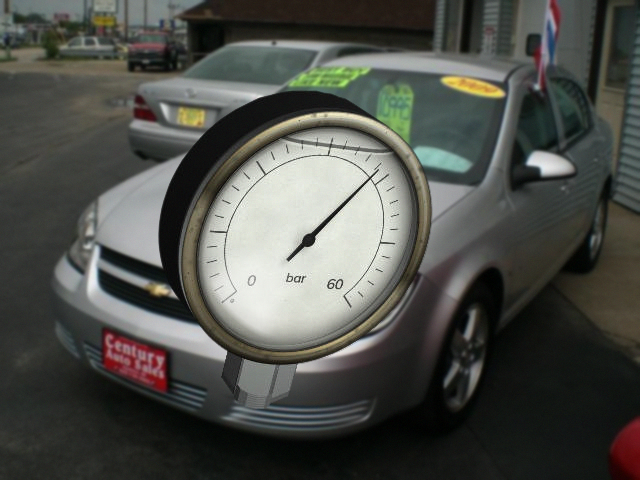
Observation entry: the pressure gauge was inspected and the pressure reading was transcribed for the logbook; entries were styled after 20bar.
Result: 38bar
